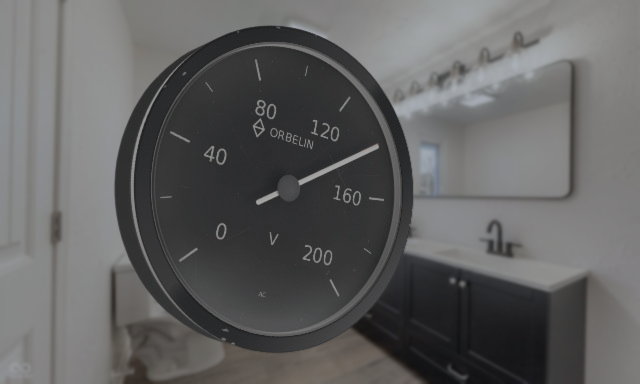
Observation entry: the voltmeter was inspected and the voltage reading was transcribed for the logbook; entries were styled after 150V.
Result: 140V
